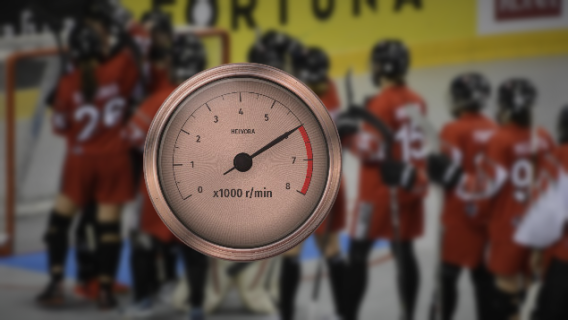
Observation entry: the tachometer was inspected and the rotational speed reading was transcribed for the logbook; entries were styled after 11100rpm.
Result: 6000rpm
